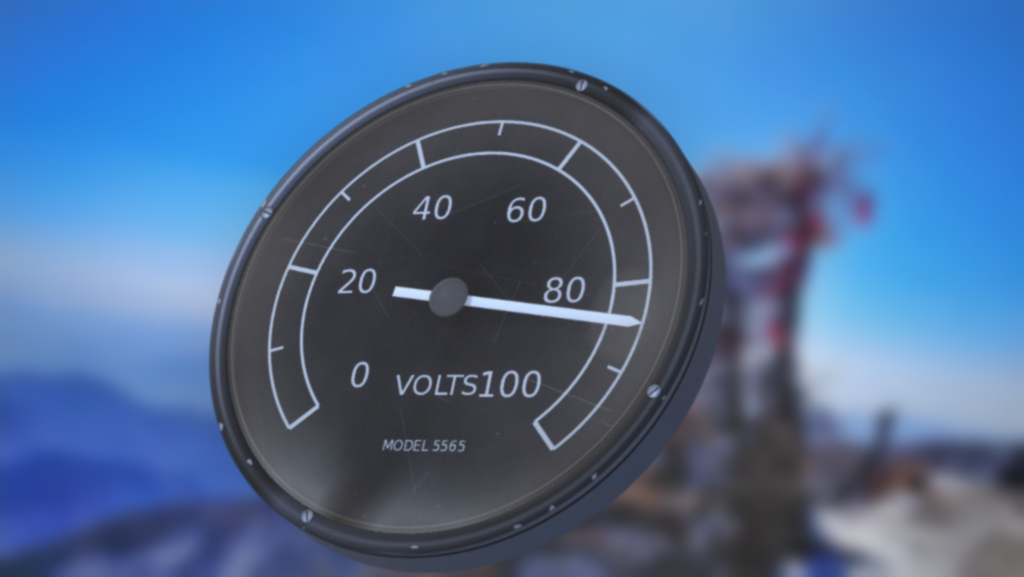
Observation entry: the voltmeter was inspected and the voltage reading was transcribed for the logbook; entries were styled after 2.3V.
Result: 85V
